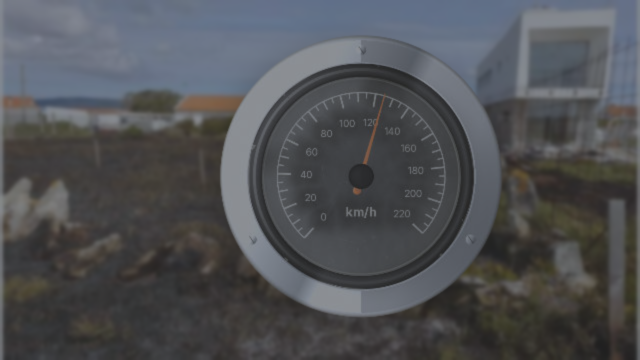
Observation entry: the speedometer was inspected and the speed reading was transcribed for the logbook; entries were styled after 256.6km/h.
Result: 125km/h
